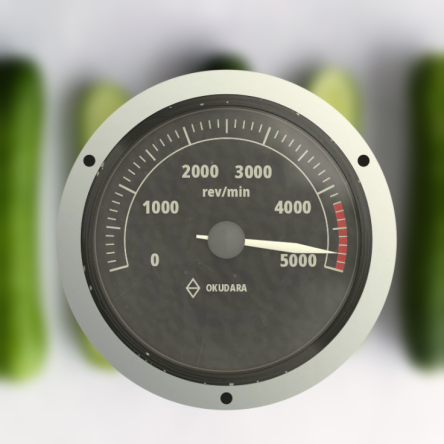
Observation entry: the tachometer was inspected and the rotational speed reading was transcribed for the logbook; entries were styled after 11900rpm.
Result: 4800rpm
